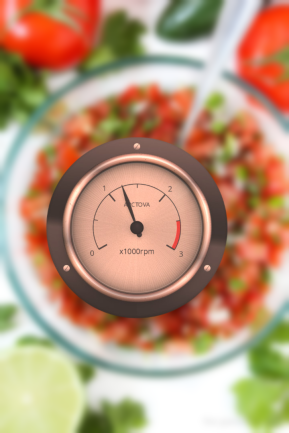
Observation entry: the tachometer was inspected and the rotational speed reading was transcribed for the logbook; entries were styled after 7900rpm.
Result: 1250rpm
